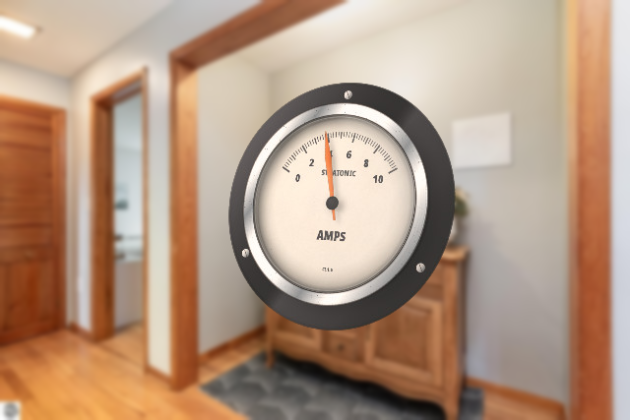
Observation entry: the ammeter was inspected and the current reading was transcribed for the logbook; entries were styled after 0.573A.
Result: 4A
